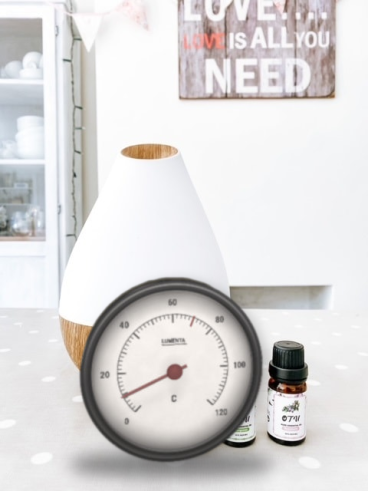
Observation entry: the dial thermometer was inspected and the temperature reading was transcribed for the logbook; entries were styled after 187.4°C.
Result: 10°C
